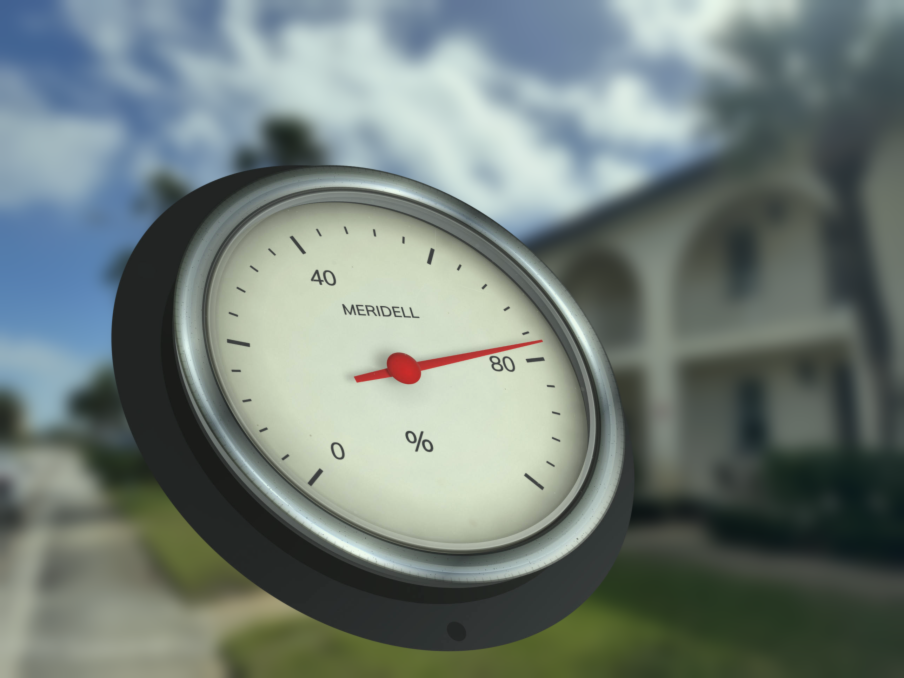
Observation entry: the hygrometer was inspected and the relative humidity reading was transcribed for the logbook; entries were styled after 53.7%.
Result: 78%
